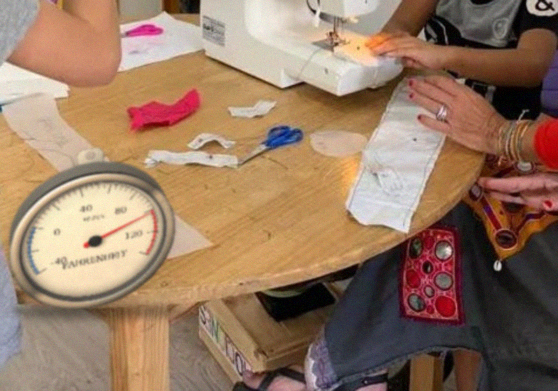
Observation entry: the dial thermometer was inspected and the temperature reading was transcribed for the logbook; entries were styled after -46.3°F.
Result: 100°F
